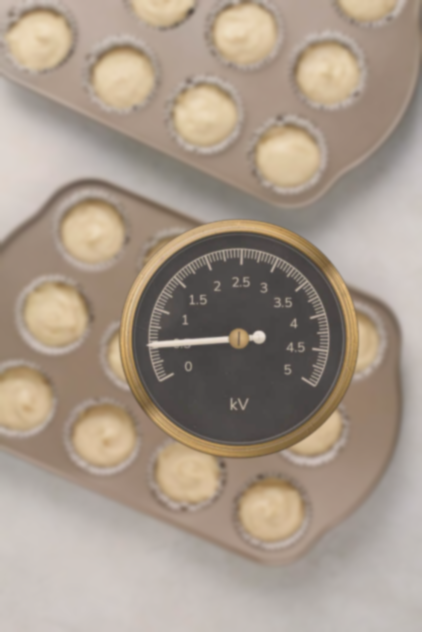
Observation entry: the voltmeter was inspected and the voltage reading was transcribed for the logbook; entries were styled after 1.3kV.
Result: 0.5kV
